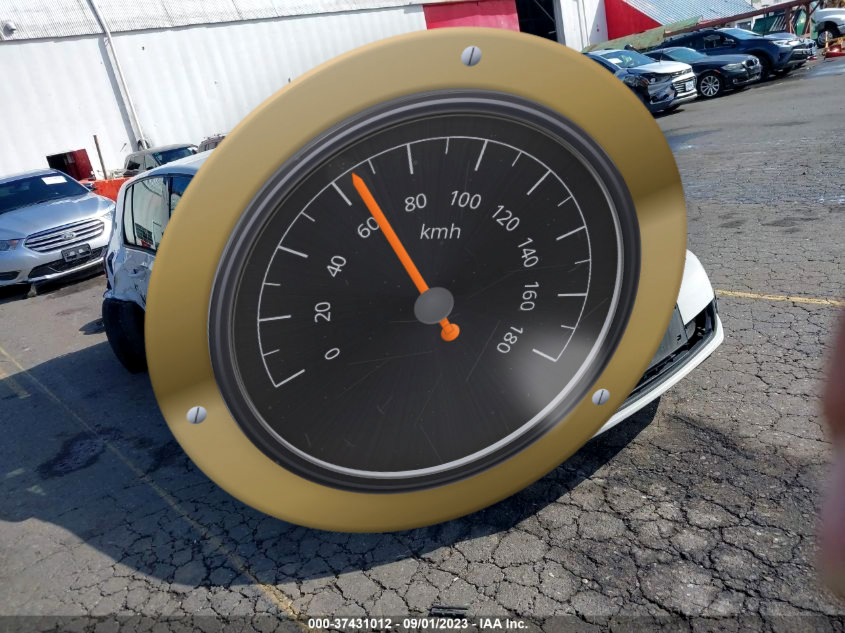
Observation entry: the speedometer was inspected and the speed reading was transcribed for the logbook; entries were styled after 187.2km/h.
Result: 65km/h
